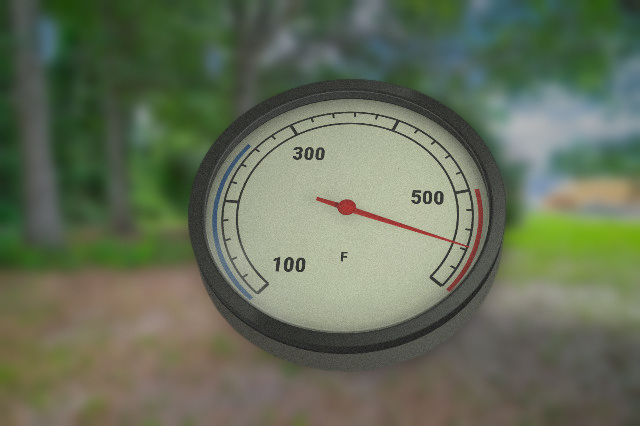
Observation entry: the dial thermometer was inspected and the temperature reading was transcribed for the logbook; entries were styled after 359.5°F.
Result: 560°F
